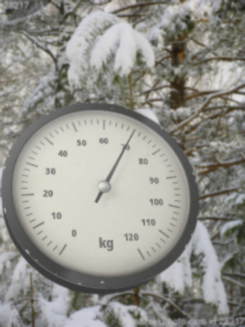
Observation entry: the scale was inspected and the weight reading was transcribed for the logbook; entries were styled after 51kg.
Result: 70kg
